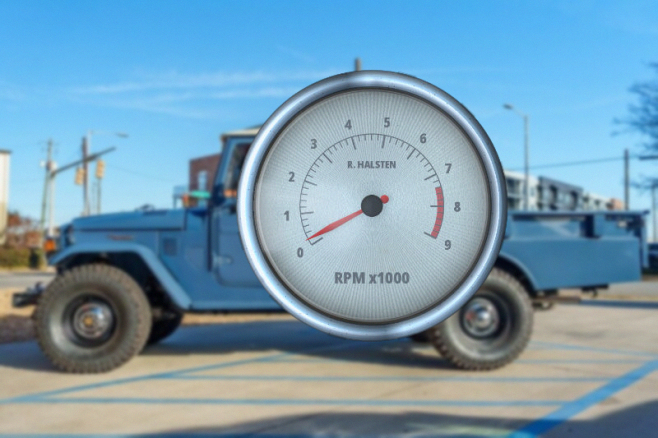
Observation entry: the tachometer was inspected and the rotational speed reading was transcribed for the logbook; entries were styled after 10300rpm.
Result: 200rpm
